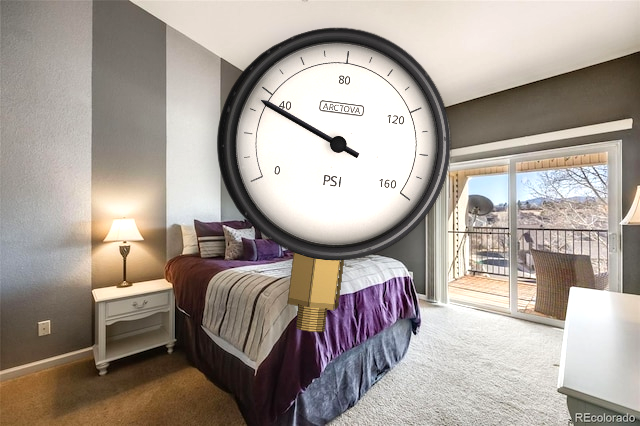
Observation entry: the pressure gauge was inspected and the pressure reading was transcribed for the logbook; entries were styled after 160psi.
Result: 35psi
